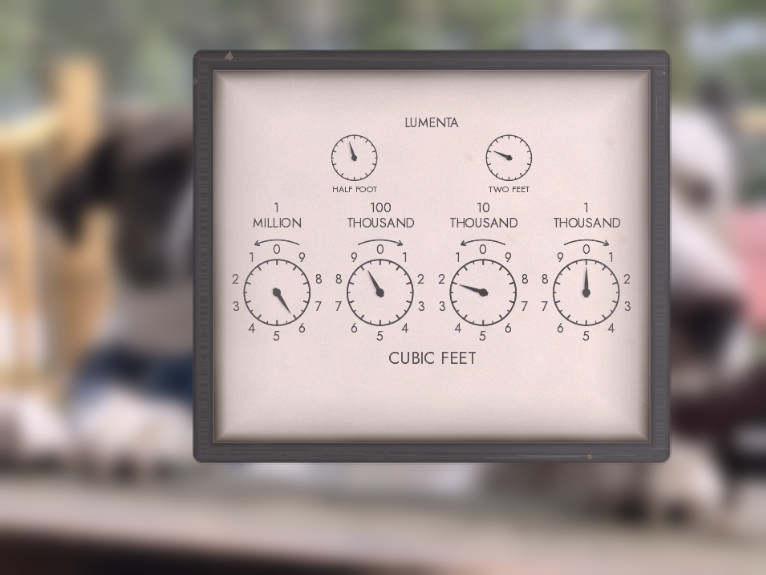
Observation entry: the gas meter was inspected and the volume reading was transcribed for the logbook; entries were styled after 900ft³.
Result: 592000ft³
